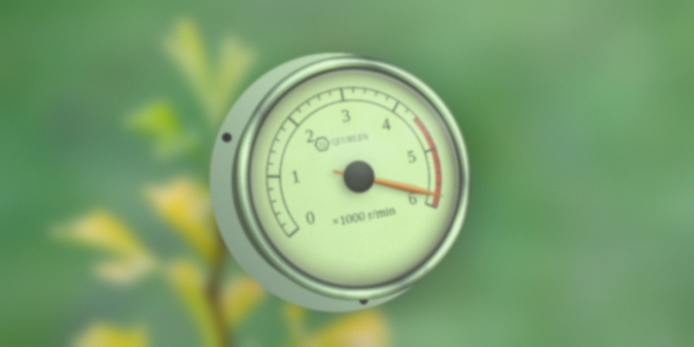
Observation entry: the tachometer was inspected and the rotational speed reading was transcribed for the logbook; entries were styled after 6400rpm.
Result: 5800rpm
